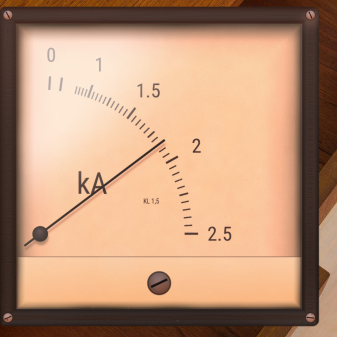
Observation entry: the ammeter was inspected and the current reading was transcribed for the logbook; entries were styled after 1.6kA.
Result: 1.85kA
